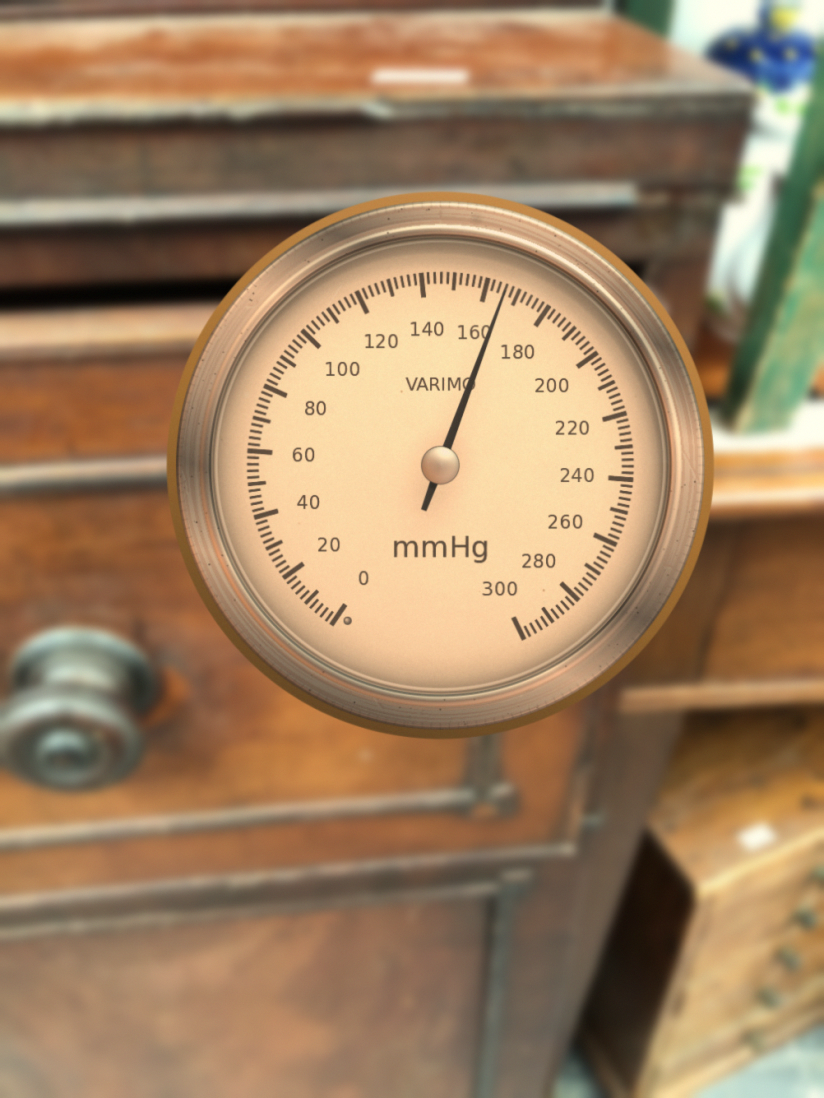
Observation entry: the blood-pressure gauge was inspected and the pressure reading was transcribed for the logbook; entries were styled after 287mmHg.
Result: 166mmHg
